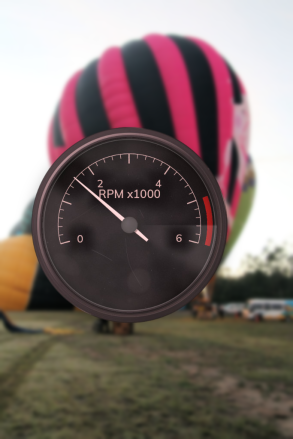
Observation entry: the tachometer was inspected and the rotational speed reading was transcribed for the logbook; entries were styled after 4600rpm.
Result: 1600rpm
